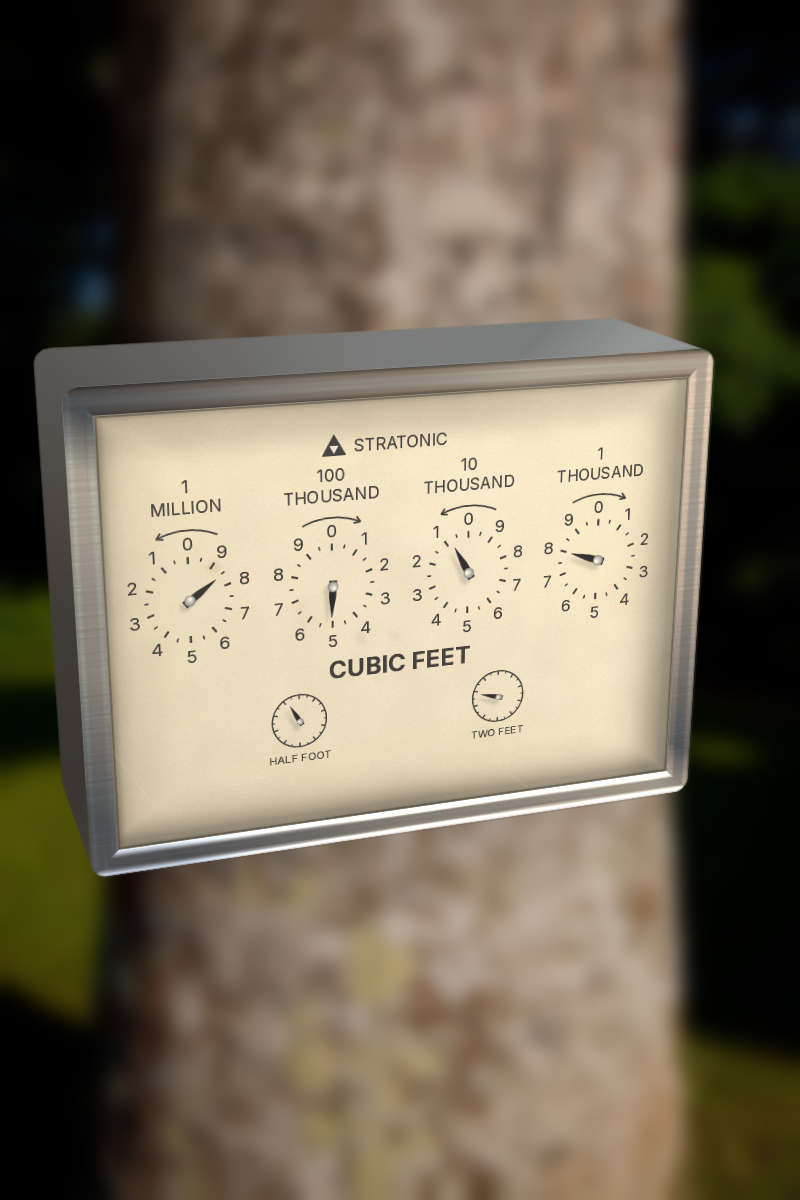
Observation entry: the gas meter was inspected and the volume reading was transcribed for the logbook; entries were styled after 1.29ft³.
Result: 850800ft³
